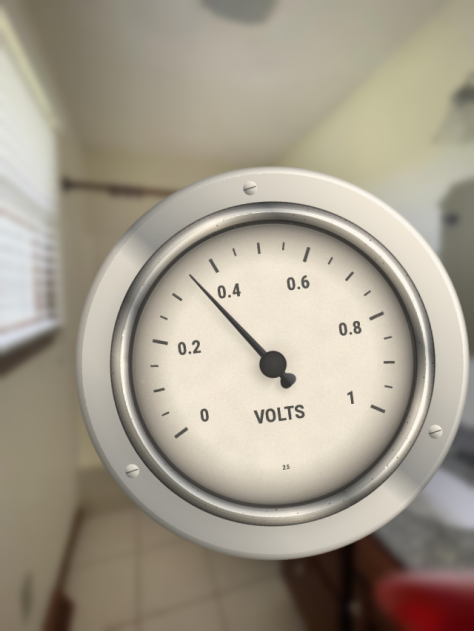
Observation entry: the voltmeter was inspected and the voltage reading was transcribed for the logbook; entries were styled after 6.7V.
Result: 0.35V
